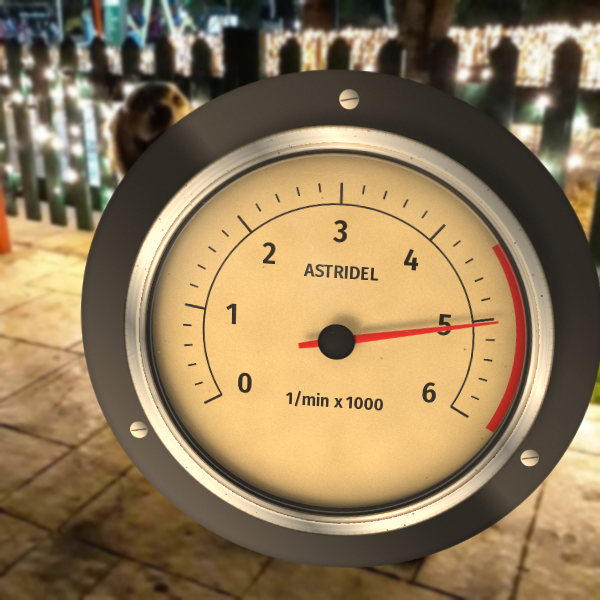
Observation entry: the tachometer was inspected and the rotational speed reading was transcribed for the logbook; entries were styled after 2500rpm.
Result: 5000rpm
